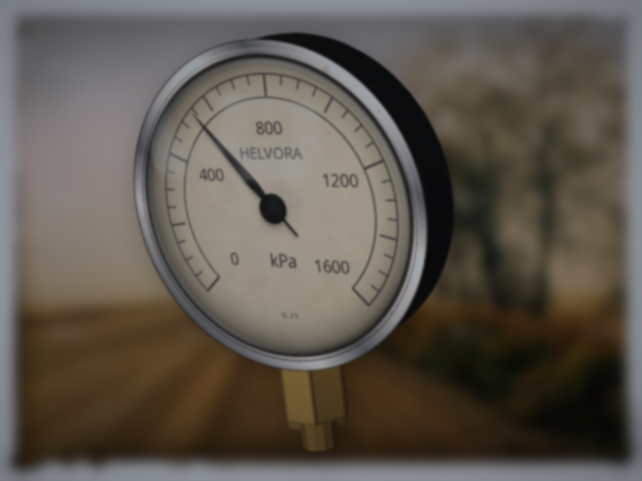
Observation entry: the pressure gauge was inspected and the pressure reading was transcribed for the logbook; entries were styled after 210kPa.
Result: 550kPa
